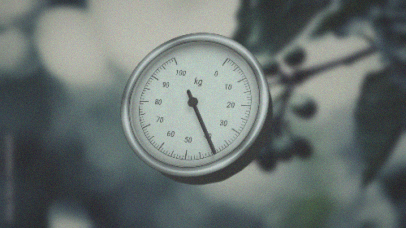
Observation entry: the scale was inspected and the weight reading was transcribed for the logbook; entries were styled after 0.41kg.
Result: 40kg
